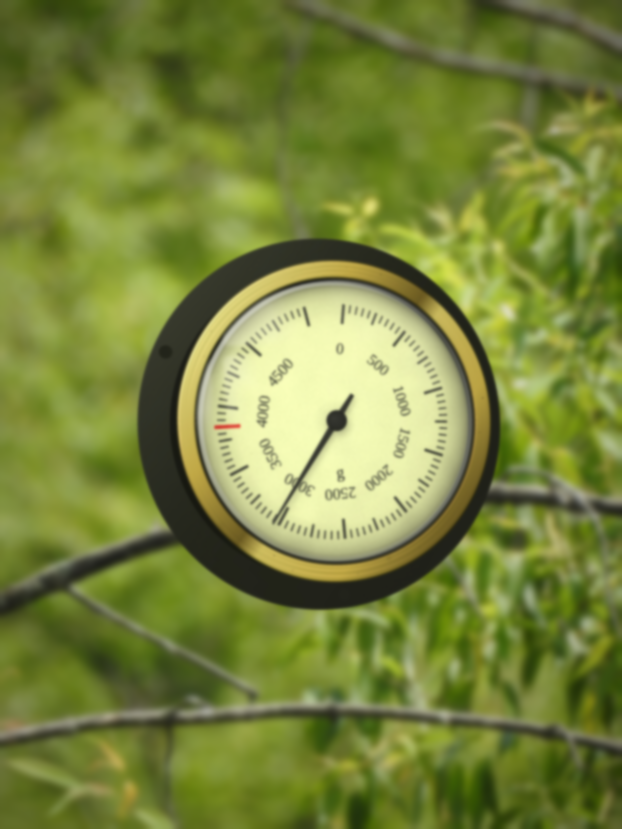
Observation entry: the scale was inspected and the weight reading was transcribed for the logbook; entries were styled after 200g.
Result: 3050g
